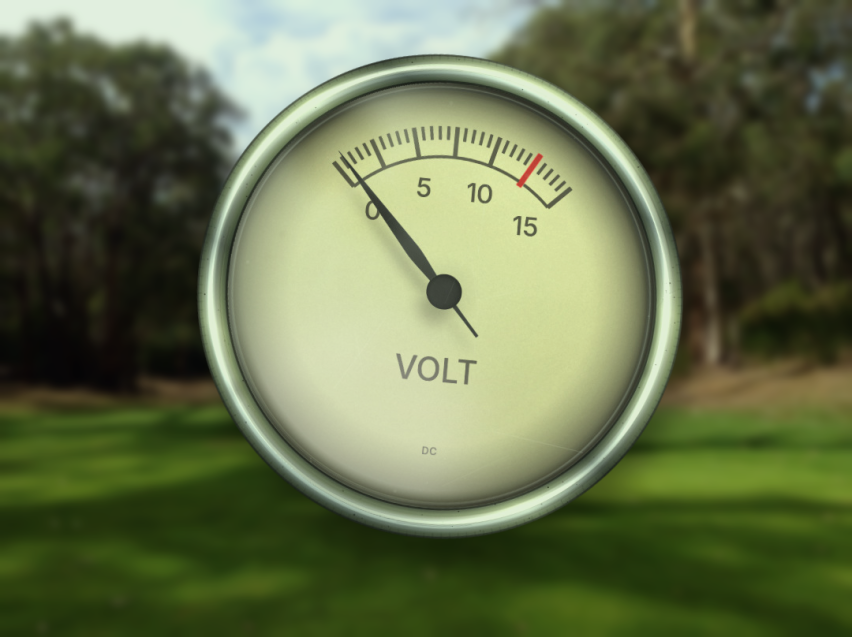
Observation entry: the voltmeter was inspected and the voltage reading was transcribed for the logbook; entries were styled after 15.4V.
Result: 0.5V
